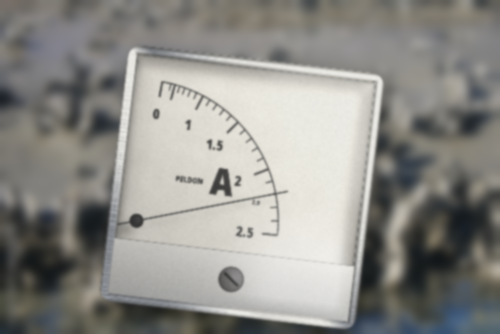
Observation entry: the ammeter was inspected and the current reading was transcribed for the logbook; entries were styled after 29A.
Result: 2.2A
